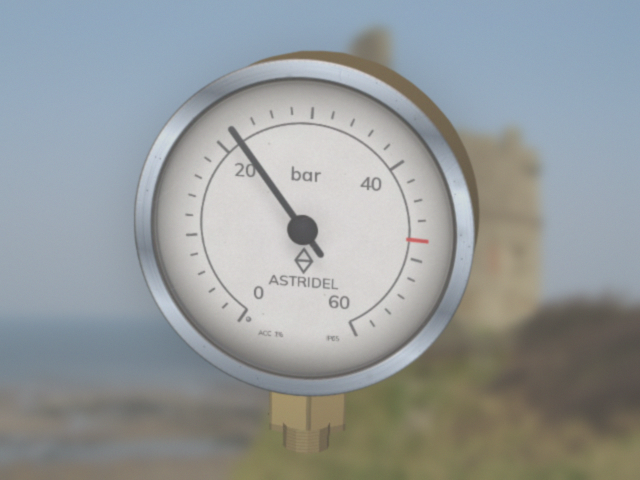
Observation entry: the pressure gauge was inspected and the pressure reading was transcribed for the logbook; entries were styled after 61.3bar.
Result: 22bar
